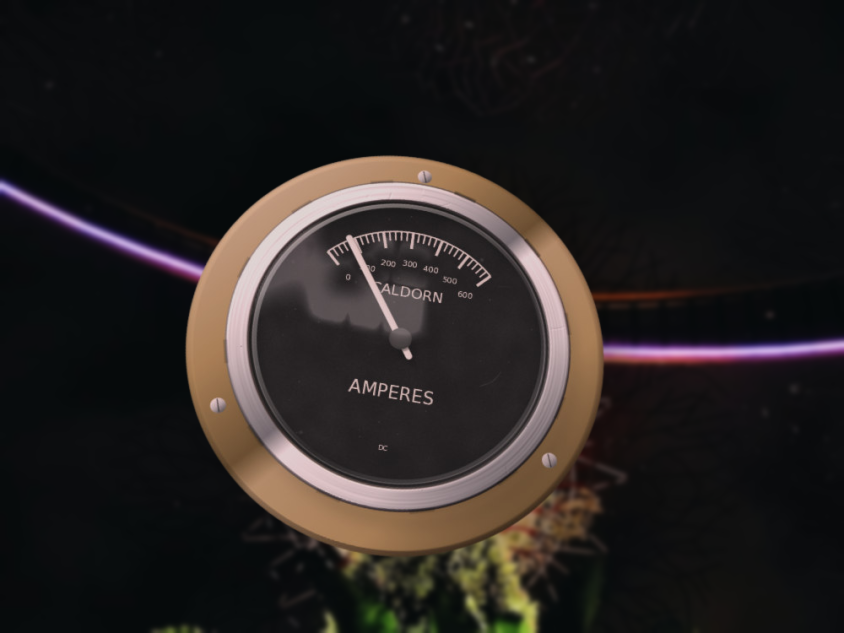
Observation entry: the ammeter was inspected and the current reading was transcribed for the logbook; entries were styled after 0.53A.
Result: 80A
